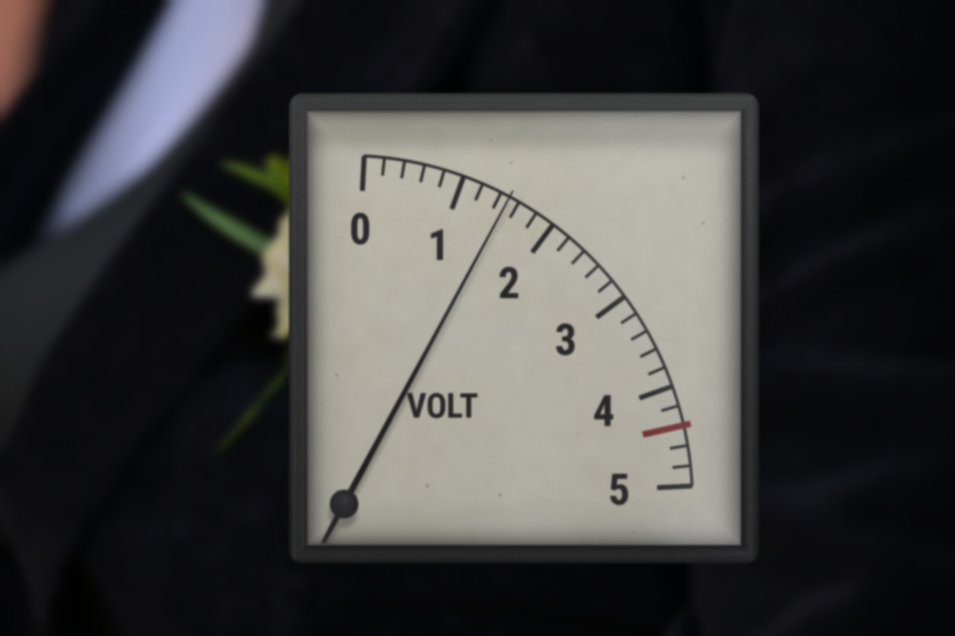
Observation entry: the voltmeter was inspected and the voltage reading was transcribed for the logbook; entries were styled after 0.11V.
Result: 1.5V
